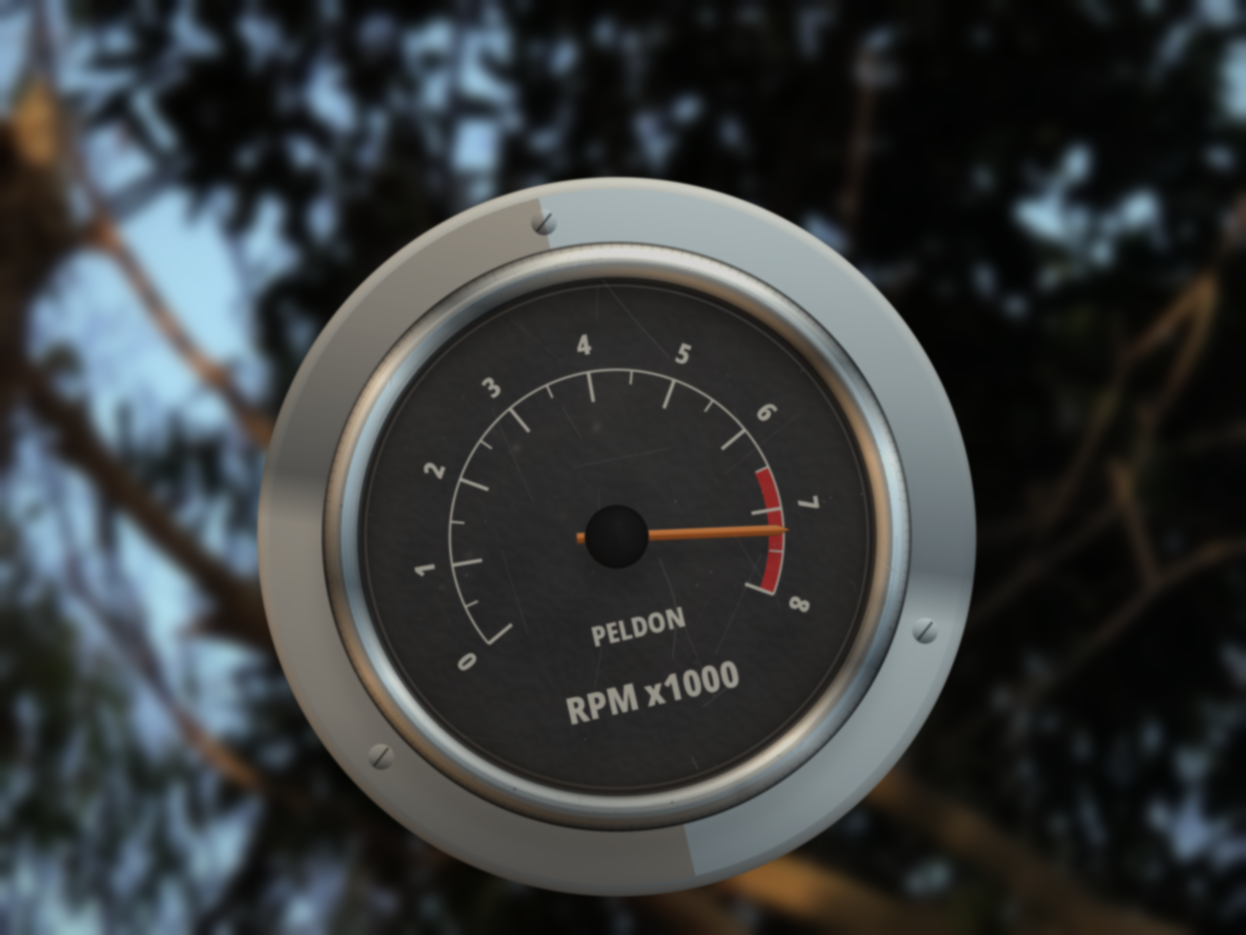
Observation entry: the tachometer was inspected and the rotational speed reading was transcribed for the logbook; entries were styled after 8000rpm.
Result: 7250rpm
